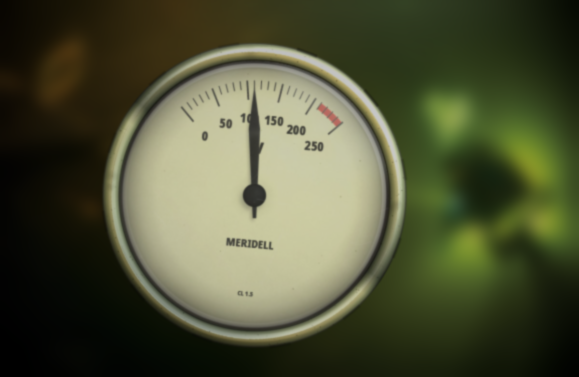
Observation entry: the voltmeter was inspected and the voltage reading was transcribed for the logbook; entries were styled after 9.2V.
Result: 110V
